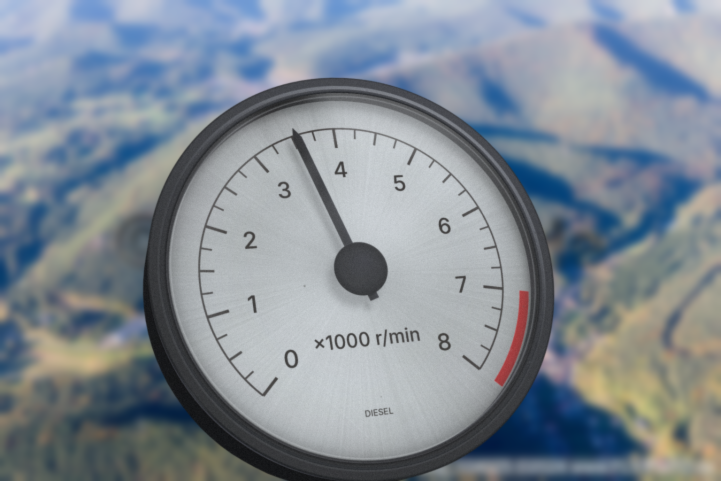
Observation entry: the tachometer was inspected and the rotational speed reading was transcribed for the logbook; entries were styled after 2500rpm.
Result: 3500rpm
